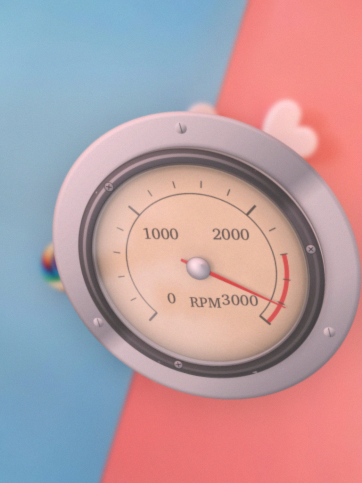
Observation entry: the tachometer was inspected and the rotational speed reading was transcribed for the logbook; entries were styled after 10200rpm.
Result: 2800rpm
